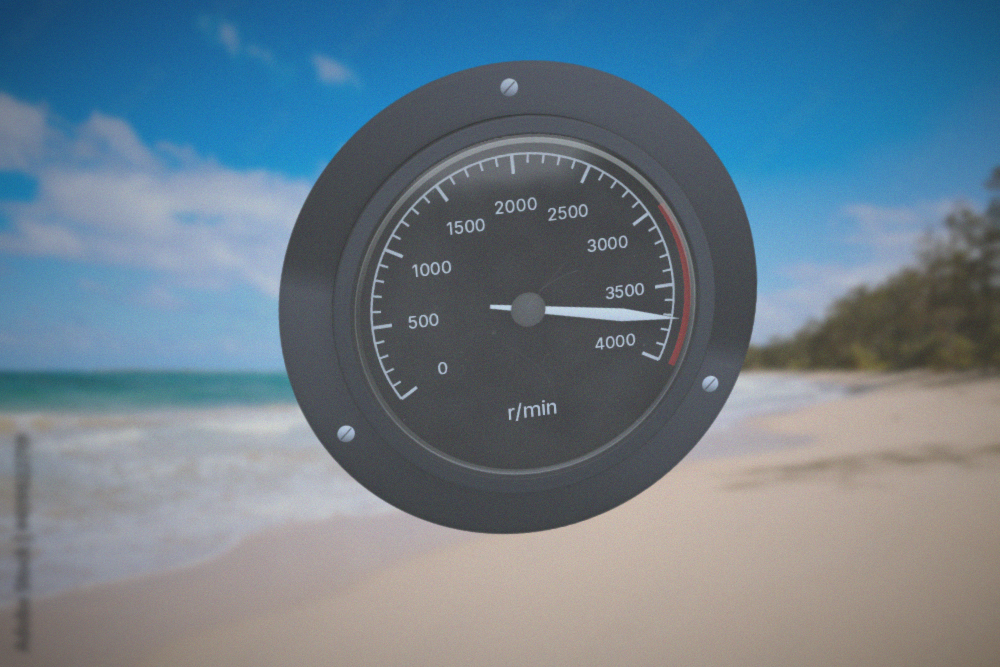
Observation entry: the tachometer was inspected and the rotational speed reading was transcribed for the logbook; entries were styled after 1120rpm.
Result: 3700rpm
